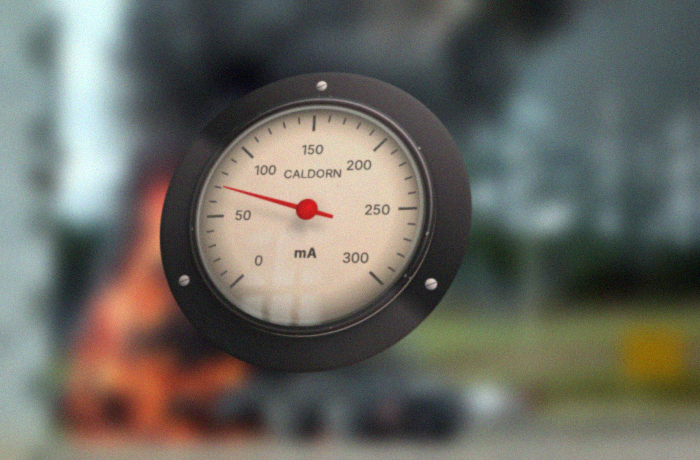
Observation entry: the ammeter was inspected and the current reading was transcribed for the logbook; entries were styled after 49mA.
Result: 70mA
